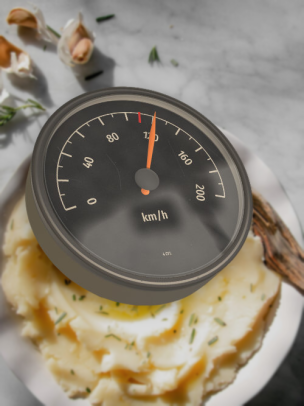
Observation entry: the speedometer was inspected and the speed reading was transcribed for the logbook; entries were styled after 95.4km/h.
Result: 120km/h
